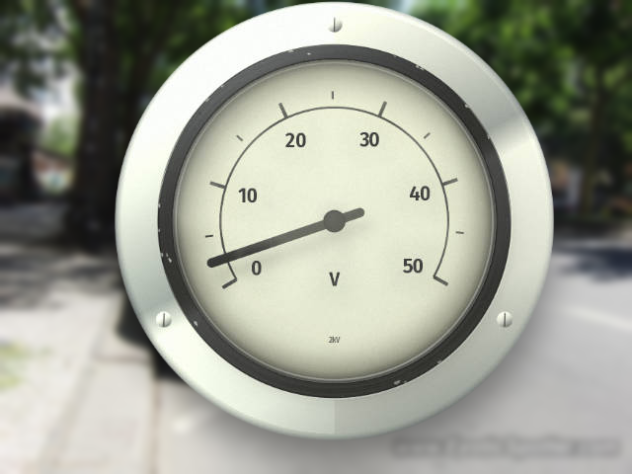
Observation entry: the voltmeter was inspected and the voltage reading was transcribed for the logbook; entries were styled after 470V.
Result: 2.5V
